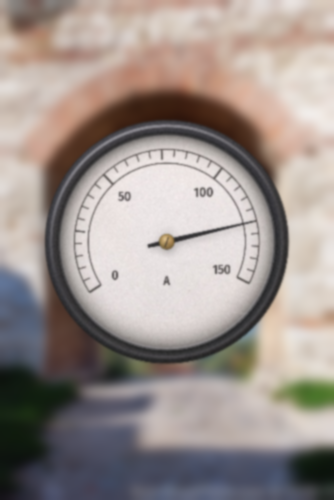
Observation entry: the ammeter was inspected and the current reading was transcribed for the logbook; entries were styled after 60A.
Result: 125A
